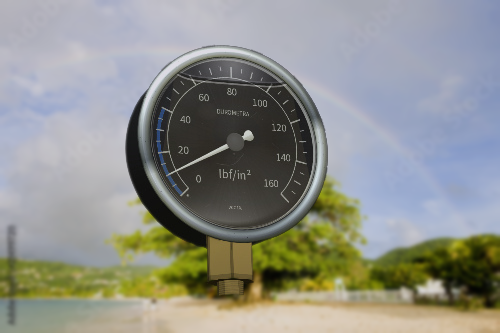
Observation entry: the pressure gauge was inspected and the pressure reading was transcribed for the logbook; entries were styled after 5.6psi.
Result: 10psi
